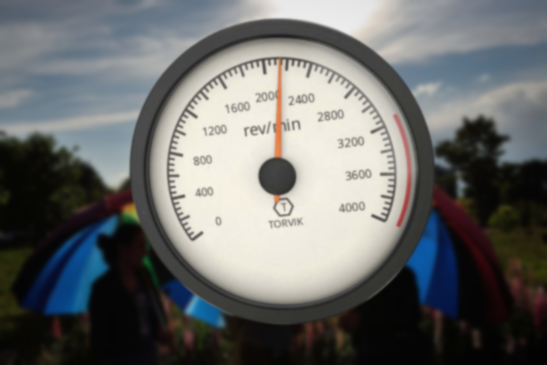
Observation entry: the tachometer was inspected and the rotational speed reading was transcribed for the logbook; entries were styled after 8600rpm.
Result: 2150rpm
